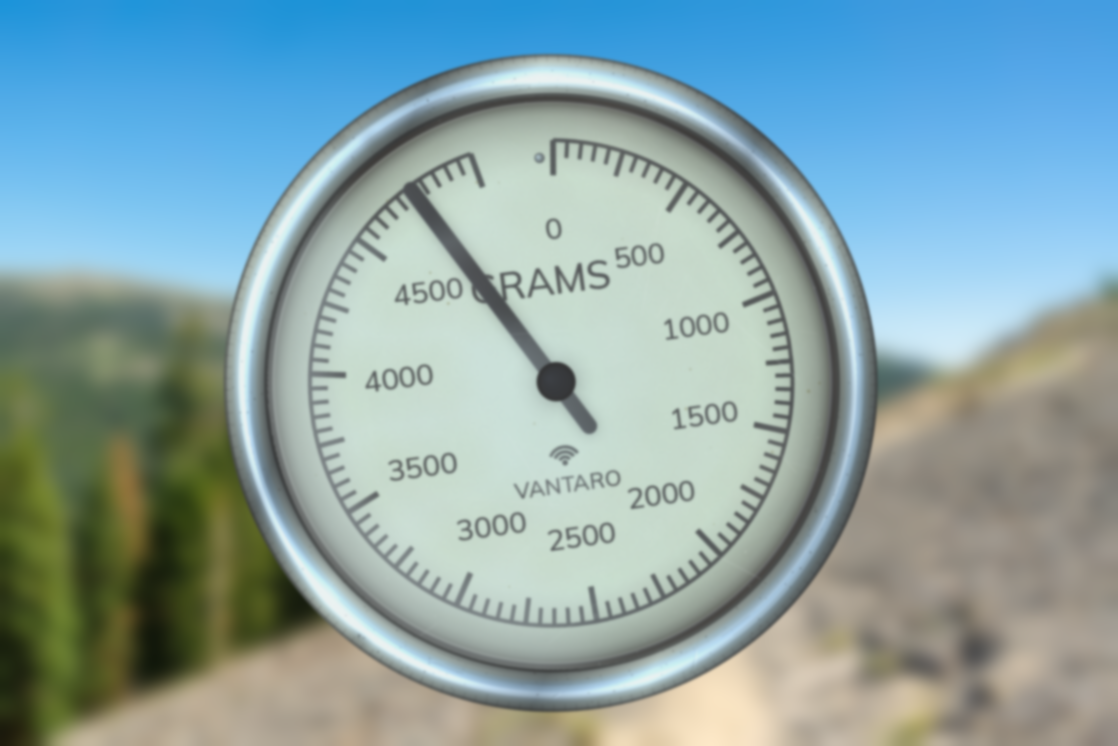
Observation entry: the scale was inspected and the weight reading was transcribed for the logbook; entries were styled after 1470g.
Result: 4750g
